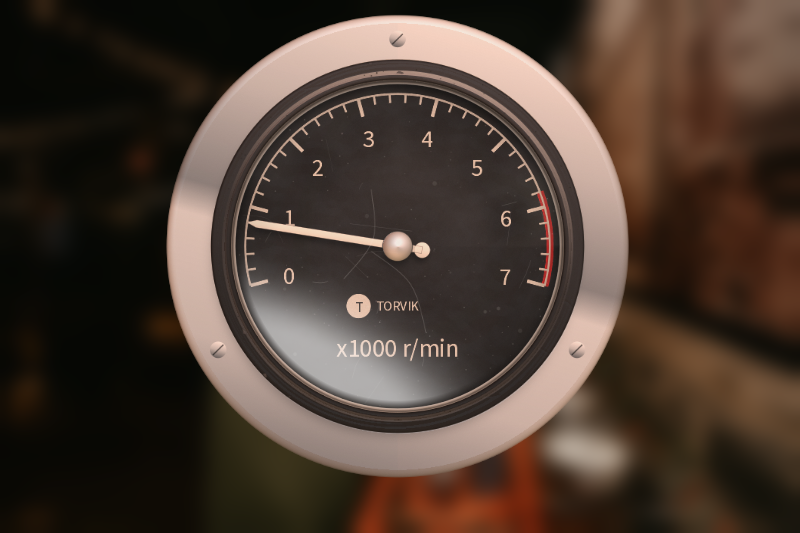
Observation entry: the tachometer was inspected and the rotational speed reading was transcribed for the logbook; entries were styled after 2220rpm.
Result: 800rpm
